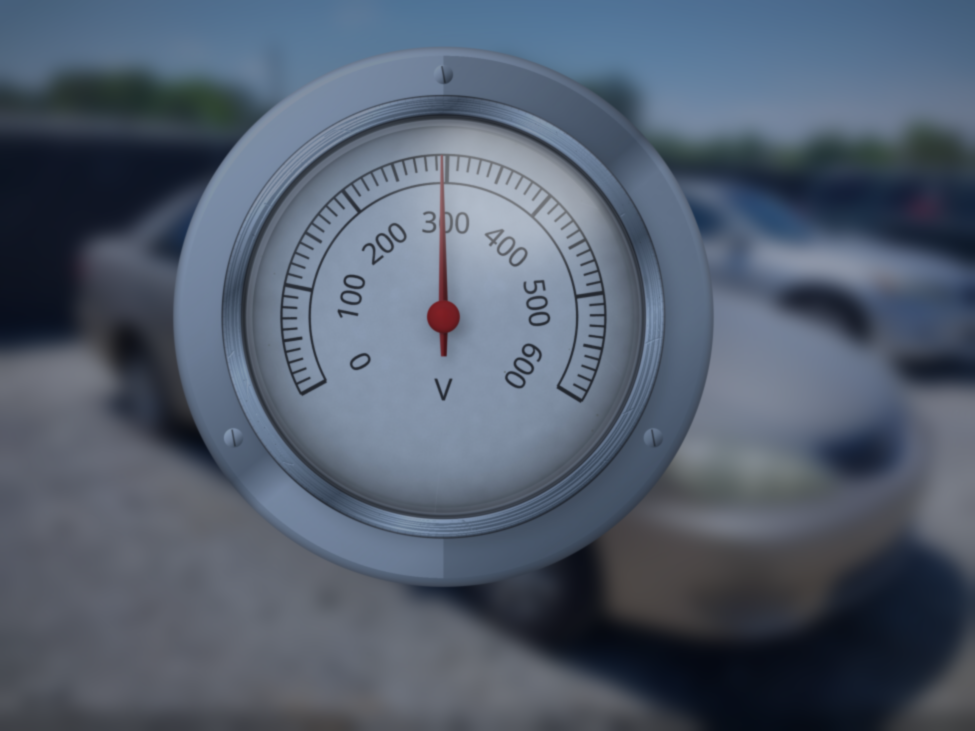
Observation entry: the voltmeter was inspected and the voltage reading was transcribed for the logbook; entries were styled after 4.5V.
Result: 295V
